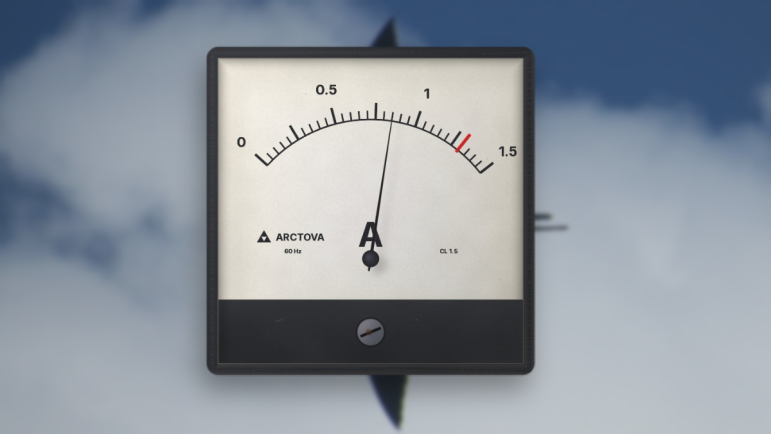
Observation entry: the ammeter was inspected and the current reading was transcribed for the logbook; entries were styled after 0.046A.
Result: 0.85A
